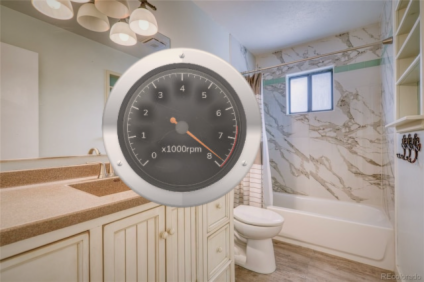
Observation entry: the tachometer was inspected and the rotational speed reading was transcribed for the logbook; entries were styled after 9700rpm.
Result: 7800rpm
